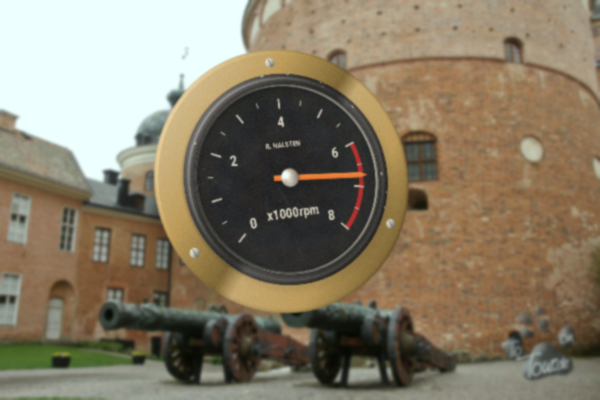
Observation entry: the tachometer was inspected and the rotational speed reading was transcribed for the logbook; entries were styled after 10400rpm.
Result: 6750rpm
